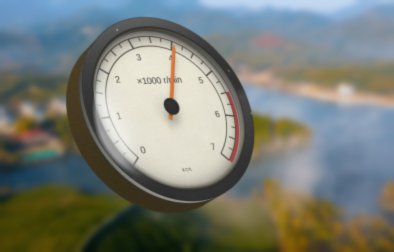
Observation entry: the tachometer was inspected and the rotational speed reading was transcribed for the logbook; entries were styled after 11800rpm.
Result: 4000rpm
